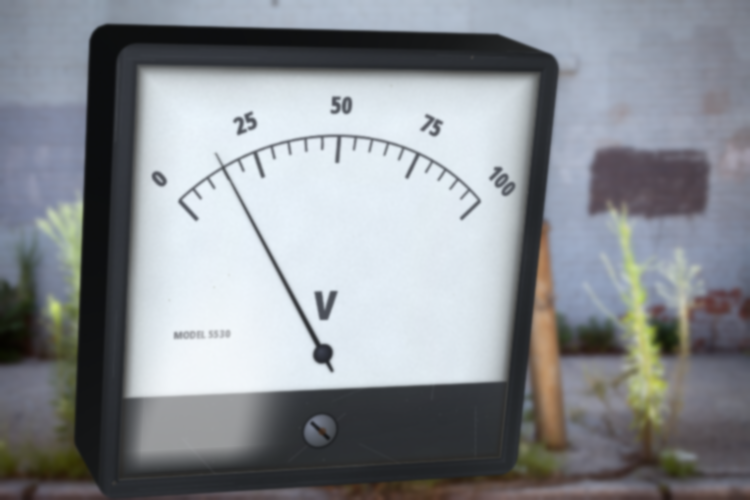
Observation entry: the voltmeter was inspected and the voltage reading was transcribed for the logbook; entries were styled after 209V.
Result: 15V
